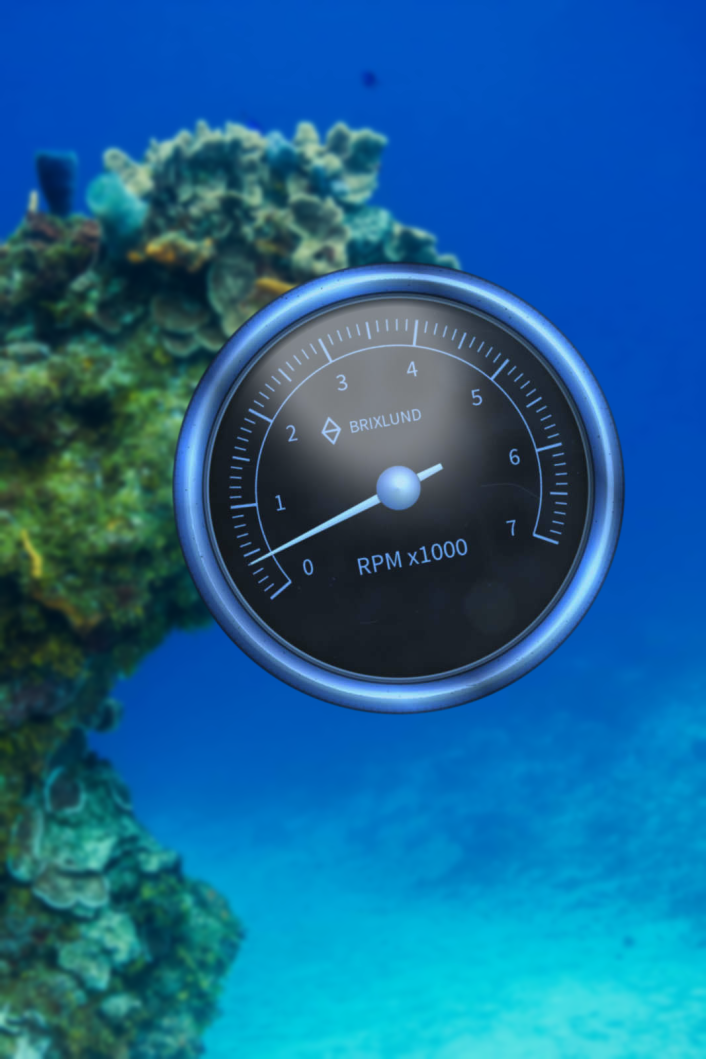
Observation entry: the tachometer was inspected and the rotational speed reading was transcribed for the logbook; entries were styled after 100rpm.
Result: 400rpm
